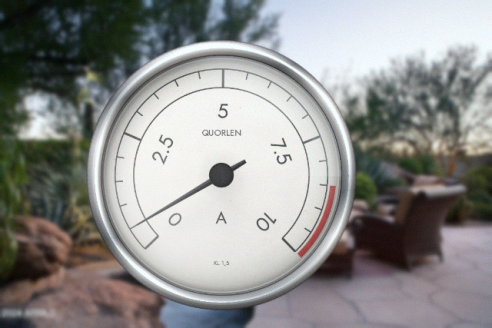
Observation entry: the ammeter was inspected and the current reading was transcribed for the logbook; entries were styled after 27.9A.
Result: 0.5A
